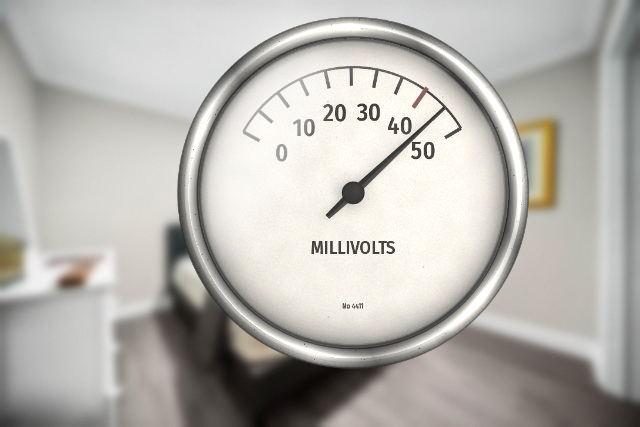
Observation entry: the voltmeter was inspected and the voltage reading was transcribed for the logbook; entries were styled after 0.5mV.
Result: 45mV
